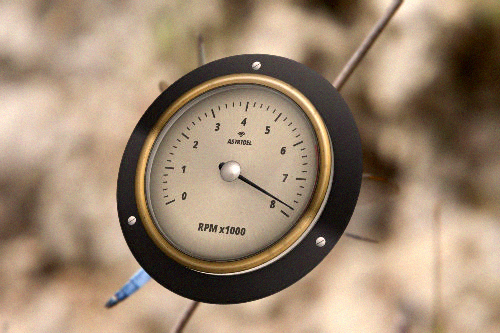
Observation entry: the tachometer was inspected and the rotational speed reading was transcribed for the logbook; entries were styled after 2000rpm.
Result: 7800rpm
